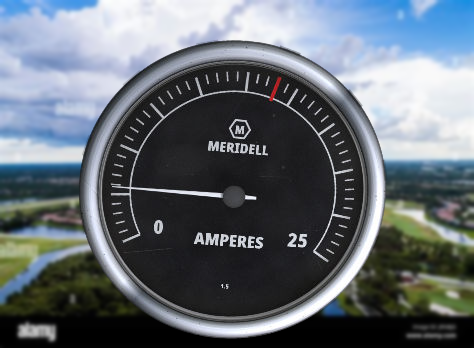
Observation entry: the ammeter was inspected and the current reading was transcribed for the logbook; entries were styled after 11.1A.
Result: 3A
